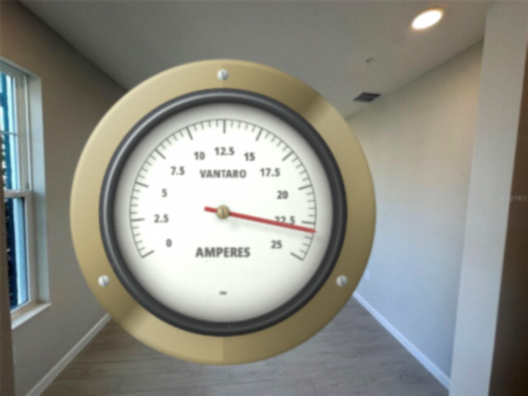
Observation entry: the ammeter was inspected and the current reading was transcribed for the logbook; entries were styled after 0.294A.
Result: 23A
